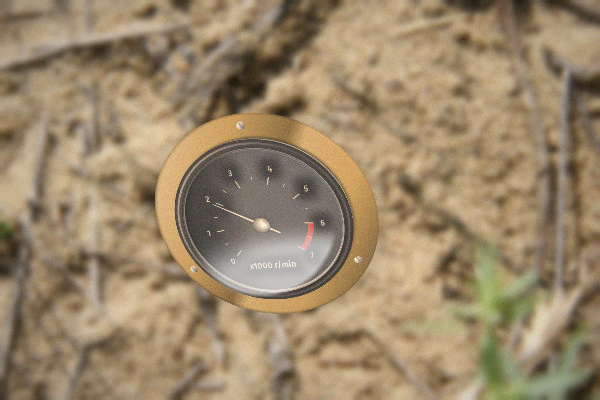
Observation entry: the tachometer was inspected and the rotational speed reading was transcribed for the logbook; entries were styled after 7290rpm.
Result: 2000rpm
